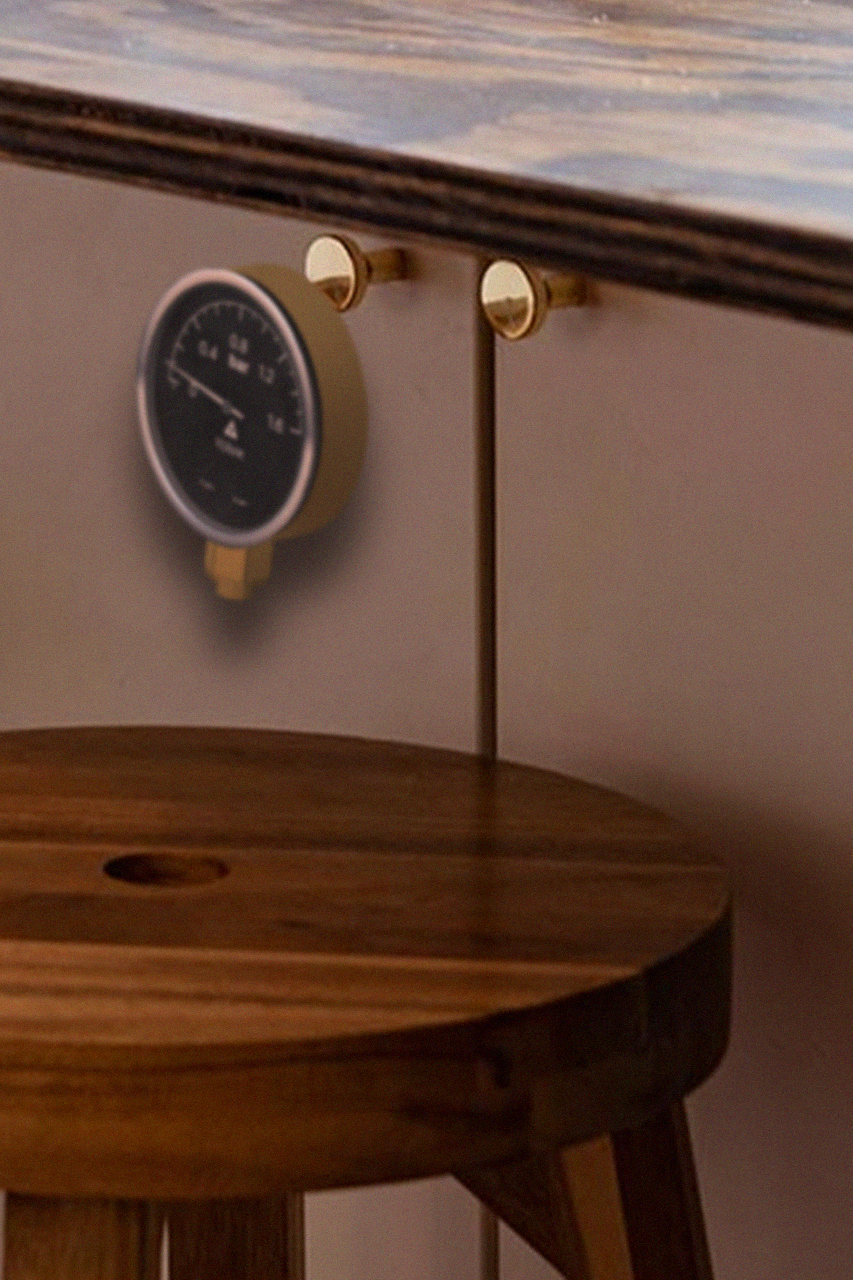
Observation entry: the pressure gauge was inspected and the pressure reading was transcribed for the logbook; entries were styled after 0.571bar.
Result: 0.1bar
